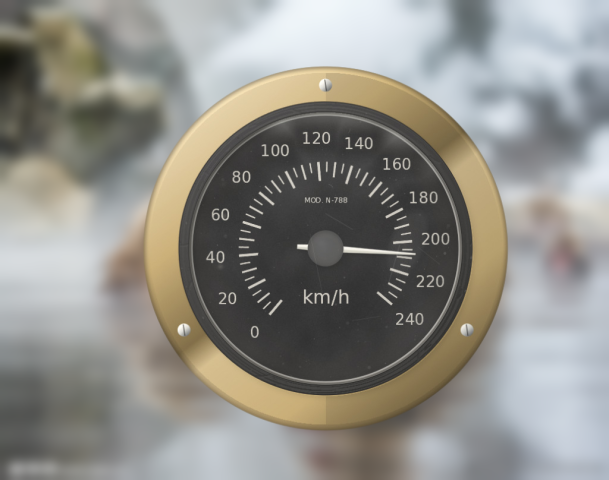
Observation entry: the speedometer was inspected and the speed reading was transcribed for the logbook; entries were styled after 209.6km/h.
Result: 207.5km/h
